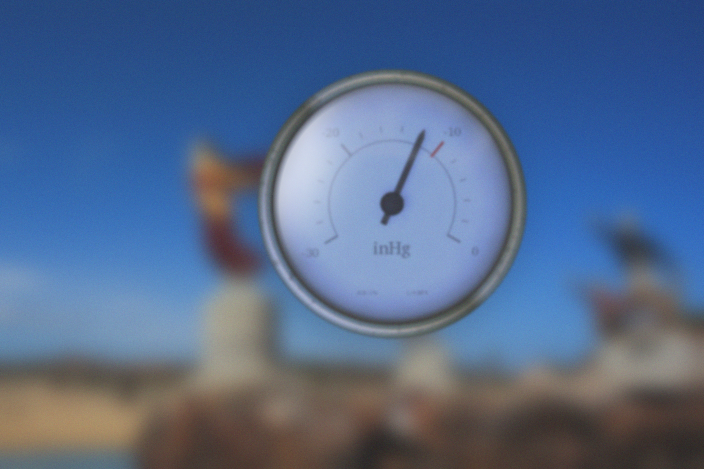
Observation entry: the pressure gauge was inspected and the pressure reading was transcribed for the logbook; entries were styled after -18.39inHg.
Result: -12inHg
